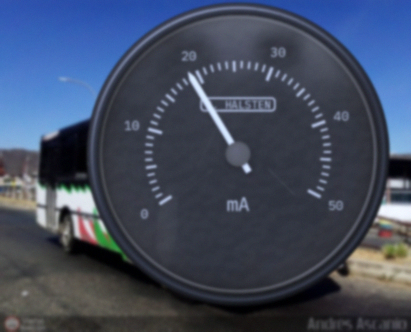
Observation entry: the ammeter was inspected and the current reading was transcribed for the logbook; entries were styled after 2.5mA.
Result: 19mA
